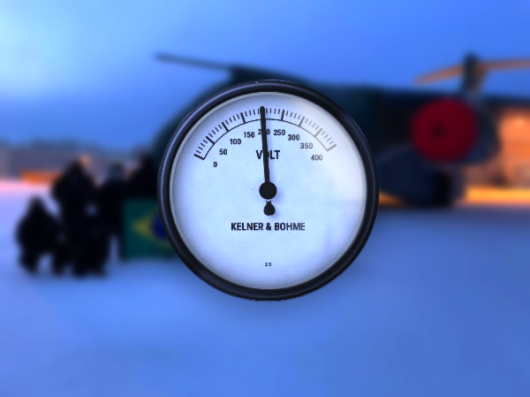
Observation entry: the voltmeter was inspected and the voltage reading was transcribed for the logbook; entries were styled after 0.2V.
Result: 200V
